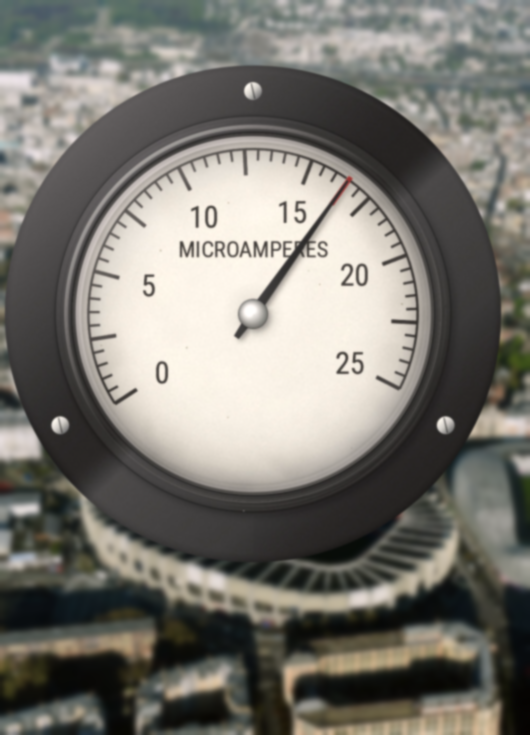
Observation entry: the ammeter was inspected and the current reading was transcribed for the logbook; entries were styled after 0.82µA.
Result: 16.5µA
